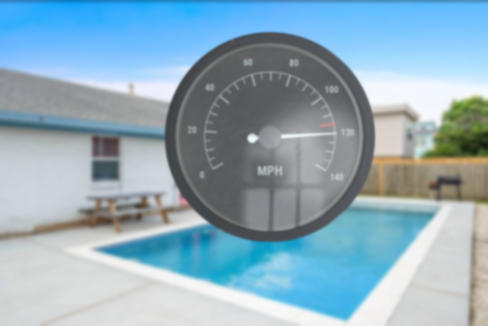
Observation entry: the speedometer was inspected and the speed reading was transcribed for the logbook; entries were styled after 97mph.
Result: 120mph
